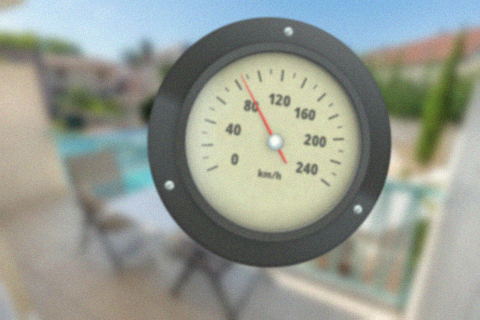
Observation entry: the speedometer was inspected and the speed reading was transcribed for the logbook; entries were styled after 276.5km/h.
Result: 85km/h
